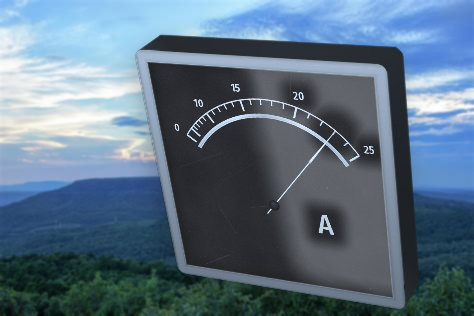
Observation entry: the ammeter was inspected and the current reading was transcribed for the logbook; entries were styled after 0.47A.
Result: 23A
